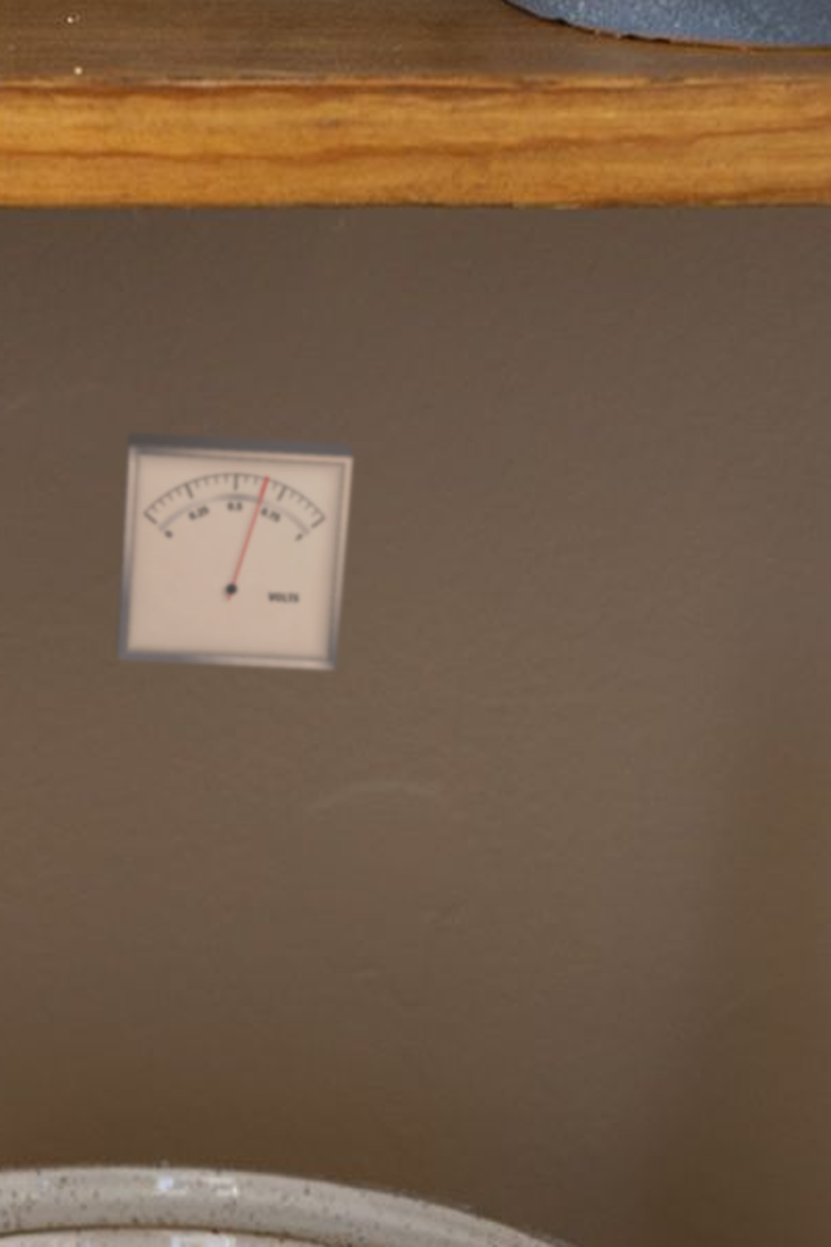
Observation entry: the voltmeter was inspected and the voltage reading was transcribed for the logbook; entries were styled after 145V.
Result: 0.65V
